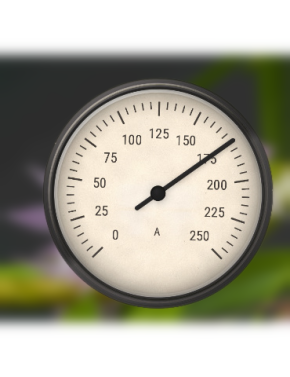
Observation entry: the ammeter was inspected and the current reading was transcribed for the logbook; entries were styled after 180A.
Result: 175A
